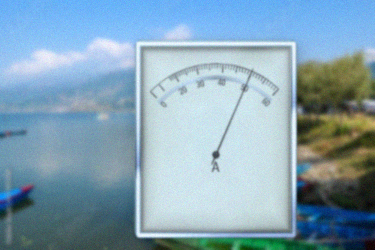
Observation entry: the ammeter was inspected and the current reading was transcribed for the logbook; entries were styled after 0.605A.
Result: 50A
